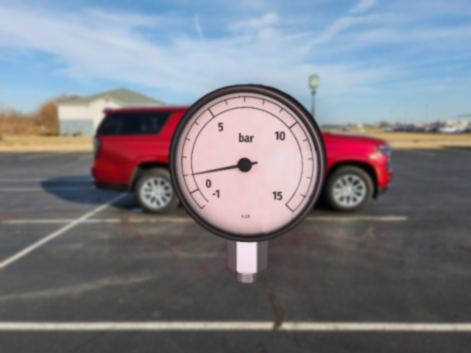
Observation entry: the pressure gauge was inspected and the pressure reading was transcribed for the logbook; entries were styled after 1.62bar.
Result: 1bar
